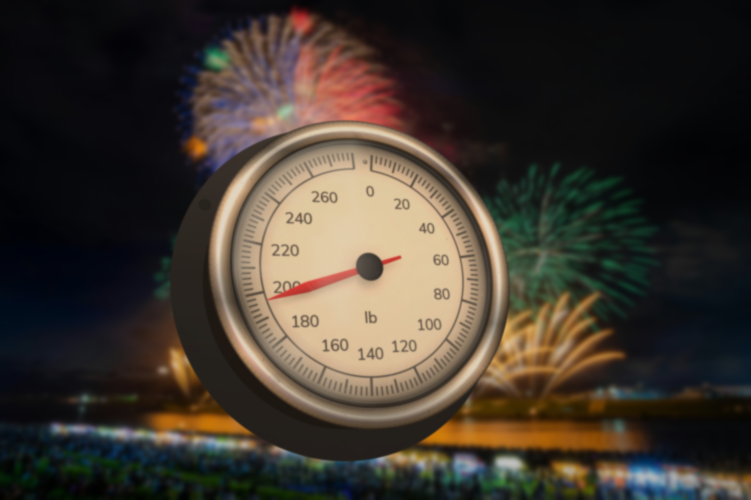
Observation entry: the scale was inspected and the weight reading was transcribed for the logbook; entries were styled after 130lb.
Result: 196lb
